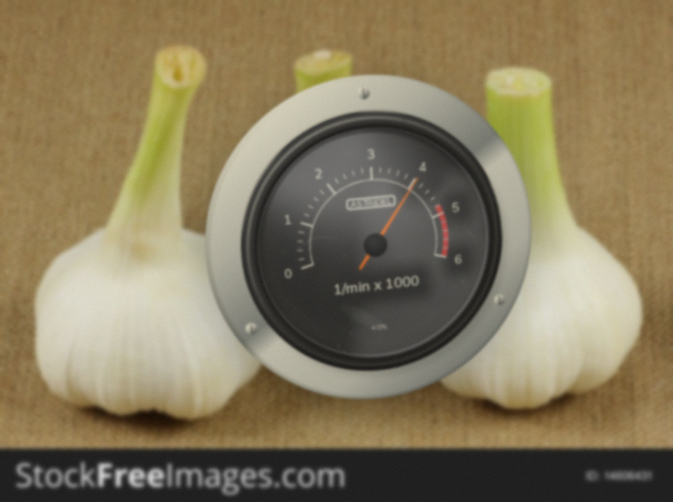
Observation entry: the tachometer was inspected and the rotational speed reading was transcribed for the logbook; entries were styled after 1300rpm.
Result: 4000rpm
